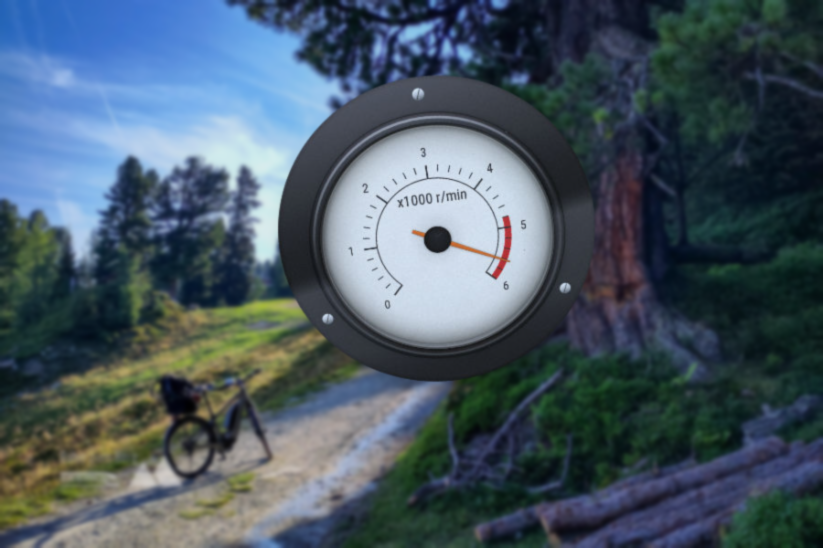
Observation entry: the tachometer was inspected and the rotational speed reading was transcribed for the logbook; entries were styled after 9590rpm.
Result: 5600rpm
